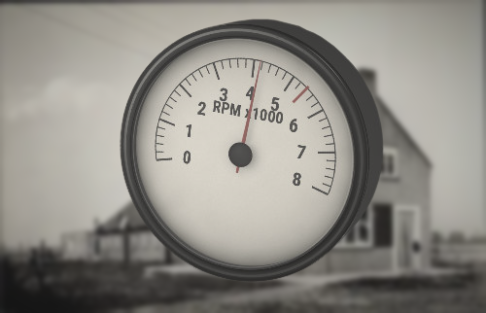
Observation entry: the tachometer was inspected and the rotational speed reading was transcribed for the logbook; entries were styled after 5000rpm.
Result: 4200rpm
